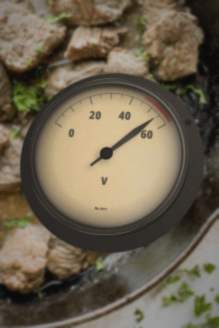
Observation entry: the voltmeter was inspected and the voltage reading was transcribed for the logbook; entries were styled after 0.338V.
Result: 55V
